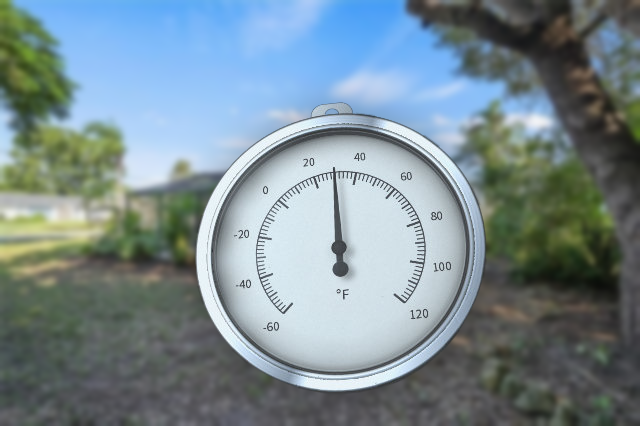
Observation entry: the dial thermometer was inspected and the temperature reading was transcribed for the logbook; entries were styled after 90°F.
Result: 30°F
